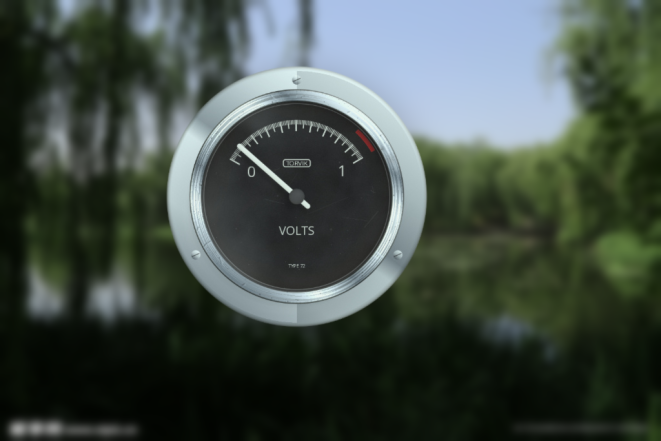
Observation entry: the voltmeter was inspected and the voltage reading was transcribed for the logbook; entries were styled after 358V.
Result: 0.1V
